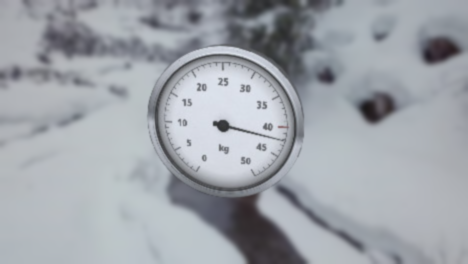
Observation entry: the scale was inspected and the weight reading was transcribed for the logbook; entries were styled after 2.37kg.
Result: 42kg
